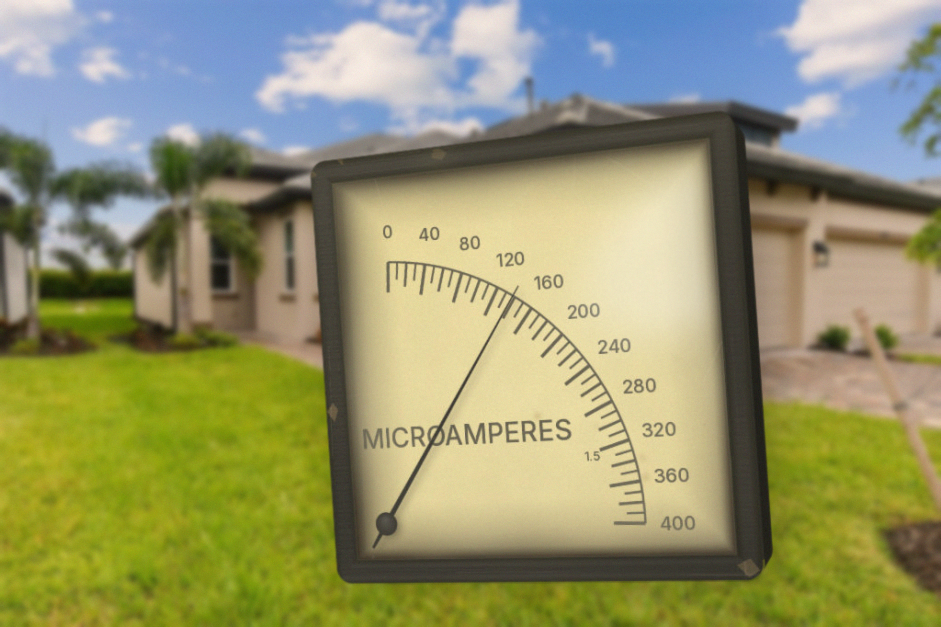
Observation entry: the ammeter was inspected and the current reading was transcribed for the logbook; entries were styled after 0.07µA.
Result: 140µA
